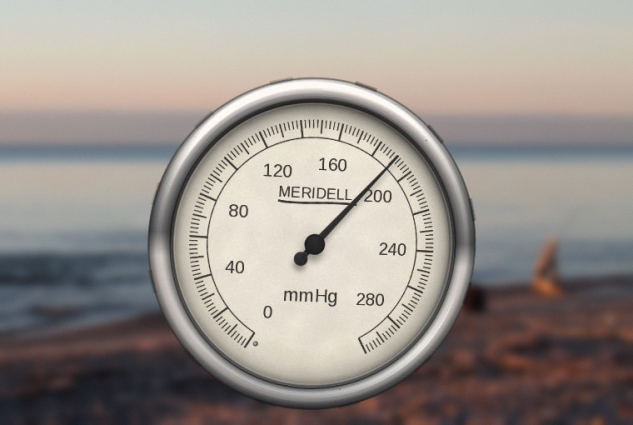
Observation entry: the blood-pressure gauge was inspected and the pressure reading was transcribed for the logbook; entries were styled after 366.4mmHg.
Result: 190mmHg
